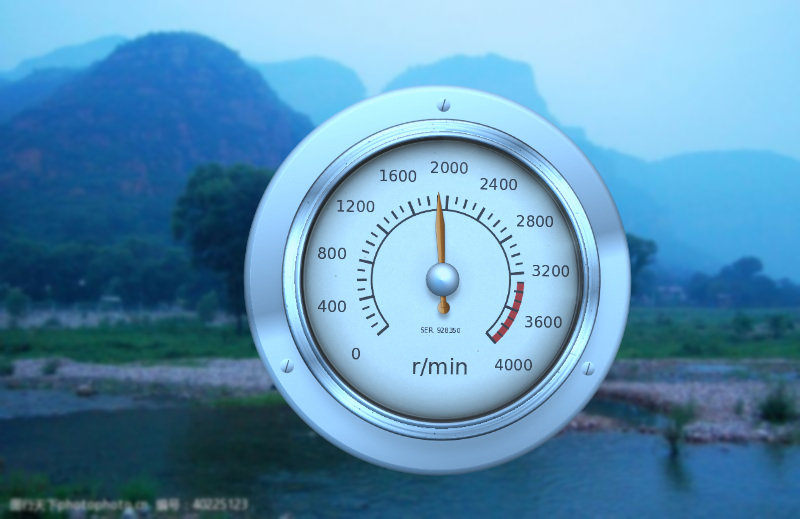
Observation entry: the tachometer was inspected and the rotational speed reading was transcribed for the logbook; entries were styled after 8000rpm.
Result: 1900rpm
